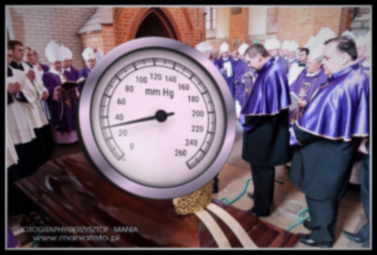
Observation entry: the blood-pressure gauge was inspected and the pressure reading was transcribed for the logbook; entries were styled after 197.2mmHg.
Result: 30mmHg
